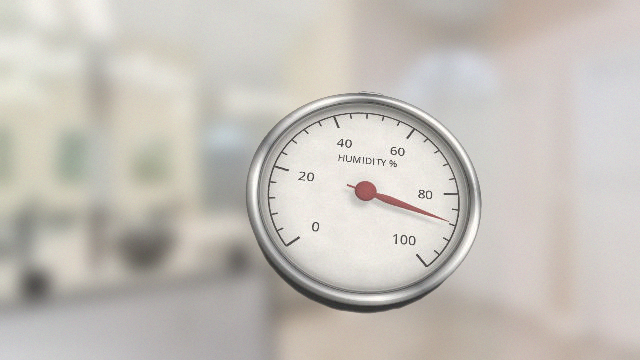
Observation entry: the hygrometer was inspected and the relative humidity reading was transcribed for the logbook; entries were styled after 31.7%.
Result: 88%
